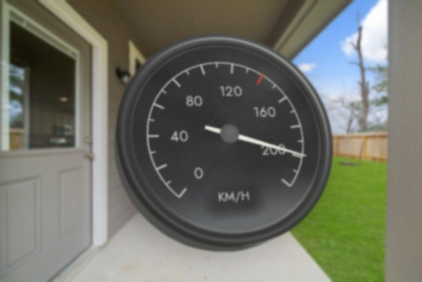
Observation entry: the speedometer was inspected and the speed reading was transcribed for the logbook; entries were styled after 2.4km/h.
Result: 200km/h
